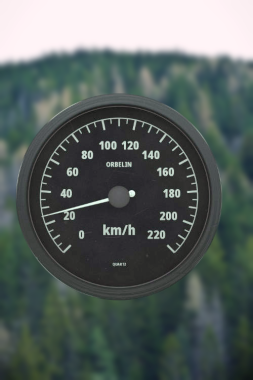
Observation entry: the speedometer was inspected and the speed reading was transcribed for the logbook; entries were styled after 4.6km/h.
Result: 25km/h
